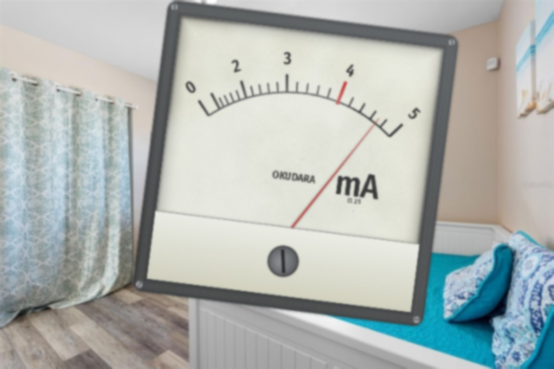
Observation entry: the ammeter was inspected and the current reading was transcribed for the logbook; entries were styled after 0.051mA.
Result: 4.7mA
